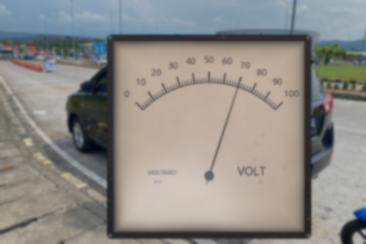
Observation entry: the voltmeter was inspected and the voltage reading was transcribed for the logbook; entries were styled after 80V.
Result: 70V
